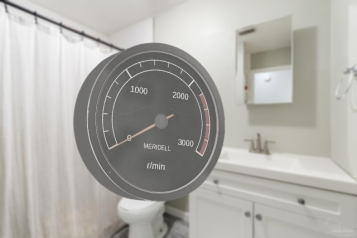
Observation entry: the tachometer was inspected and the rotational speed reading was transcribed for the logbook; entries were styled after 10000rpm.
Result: 0rpm
